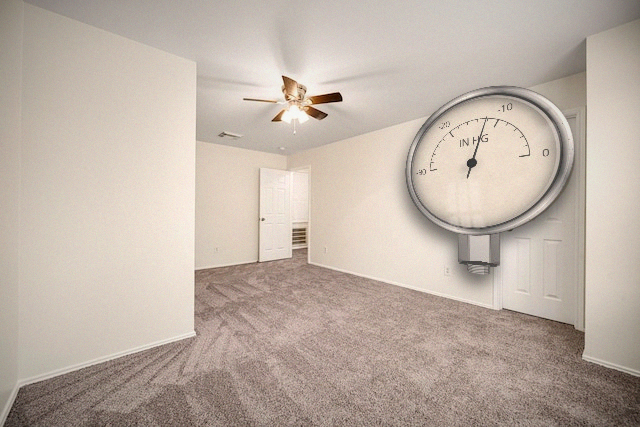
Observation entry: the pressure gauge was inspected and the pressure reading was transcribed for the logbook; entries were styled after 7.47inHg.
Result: -12inHg
